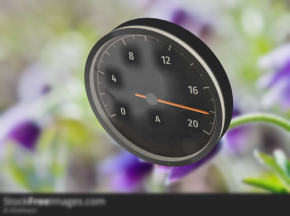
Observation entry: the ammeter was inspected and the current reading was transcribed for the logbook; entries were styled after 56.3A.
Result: 18A
